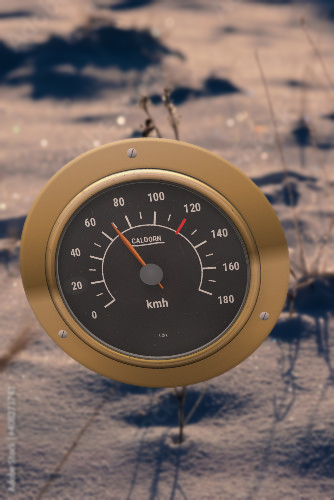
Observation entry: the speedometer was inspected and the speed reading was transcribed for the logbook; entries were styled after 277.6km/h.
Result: 70km/h
